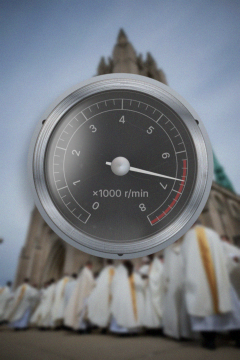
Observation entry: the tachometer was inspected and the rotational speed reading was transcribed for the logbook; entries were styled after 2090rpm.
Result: 6700rpm
